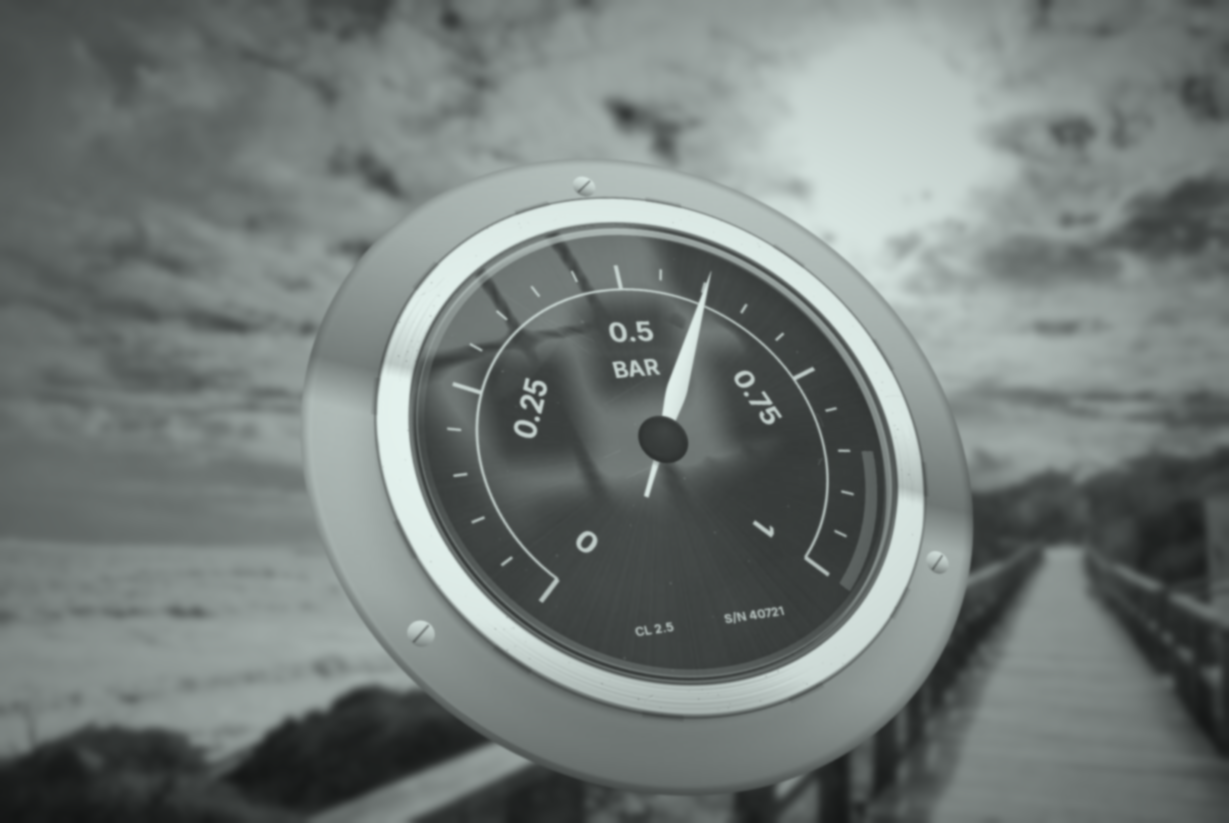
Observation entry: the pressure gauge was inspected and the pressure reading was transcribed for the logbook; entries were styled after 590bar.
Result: 0.6bar
